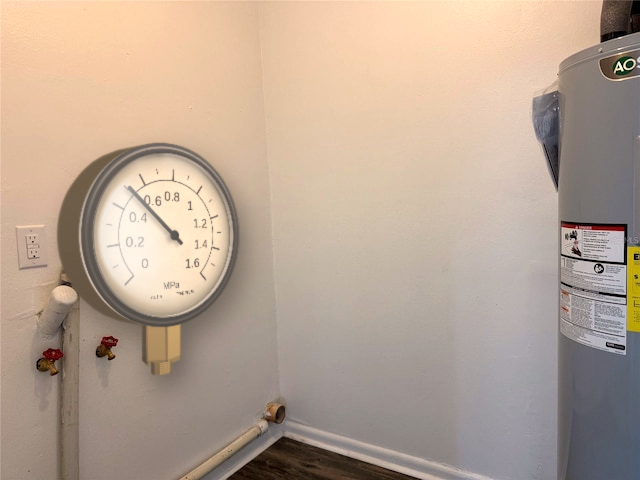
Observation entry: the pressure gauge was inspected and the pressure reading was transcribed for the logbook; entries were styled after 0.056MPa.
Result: 0.5MPa
